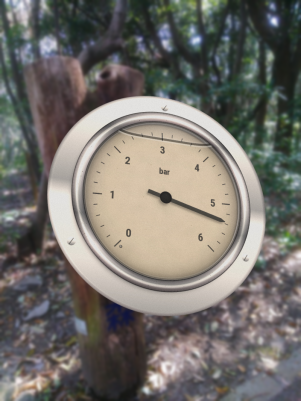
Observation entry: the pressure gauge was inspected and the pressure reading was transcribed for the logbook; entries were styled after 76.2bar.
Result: 5.4bar
